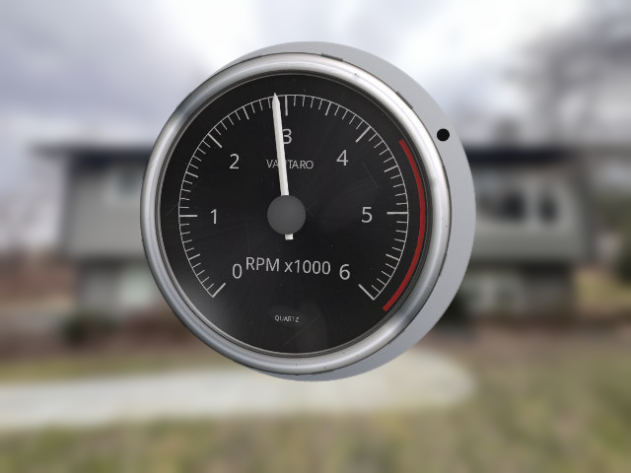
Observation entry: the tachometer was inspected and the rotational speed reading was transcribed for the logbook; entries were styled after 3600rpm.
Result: 2900rpm
